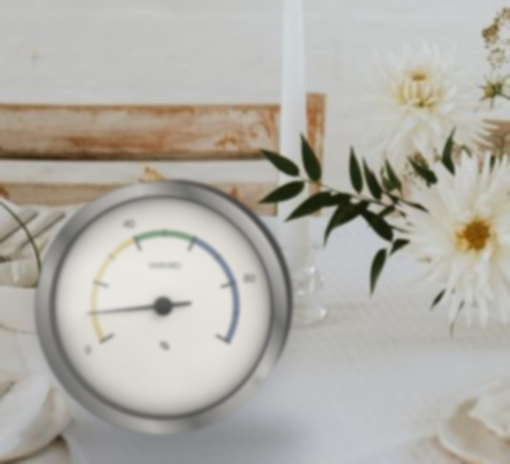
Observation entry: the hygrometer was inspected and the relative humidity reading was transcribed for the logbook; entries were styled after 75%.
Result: 10%
